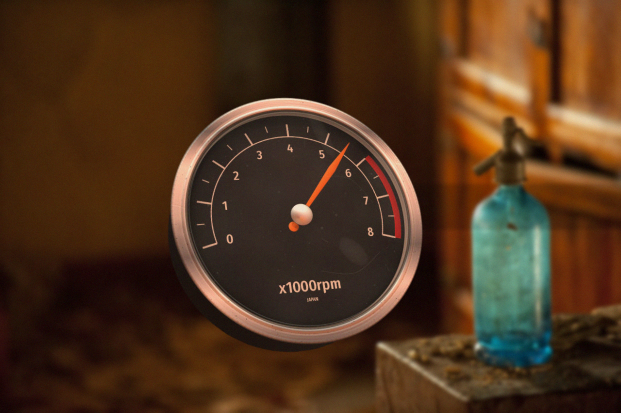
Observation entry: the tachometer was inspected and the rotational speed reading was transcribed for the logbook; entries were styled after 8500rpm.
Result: 5500rpm
